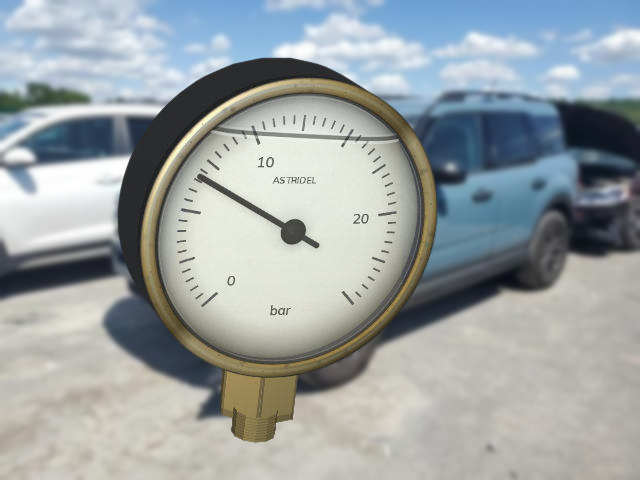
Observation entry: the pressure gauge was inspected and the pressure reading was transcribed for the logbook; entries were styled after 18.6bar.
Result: 6.75bar
